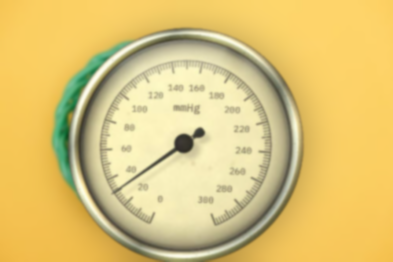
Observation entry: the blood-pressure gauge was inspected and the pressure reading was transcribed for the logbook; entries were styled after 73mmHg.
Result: 30mmHg
